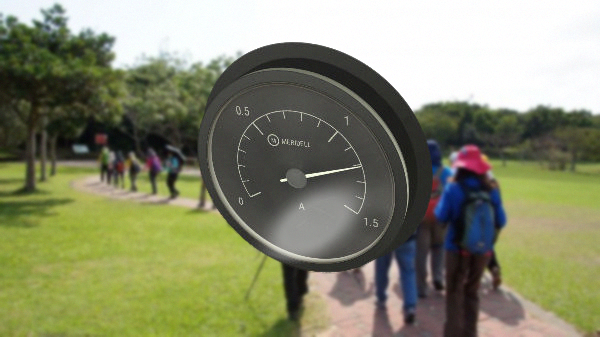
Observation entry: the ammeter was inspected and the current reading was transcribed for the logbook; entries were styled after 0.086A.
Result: 1.2A
